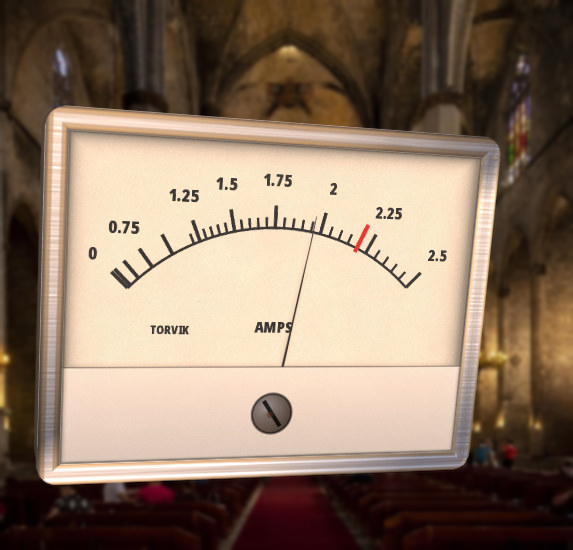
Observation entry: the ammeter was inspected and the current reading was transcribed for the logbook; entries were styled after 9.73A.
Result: 1.95A
